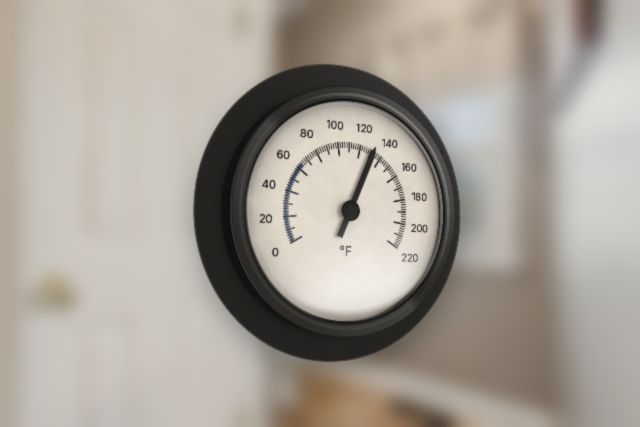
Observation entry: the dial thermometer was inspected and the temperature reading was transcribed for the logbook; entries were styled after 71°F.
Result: 130°F
